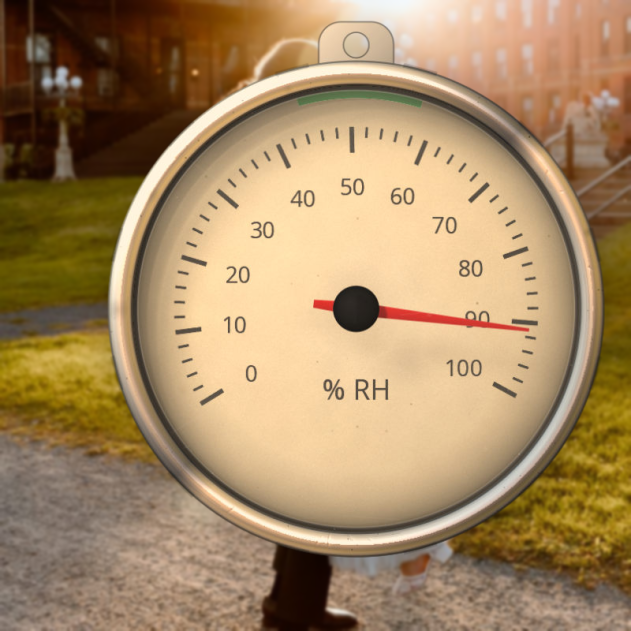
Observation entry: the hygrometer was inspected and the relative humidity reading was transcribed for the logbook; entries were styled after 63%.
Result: 91%
